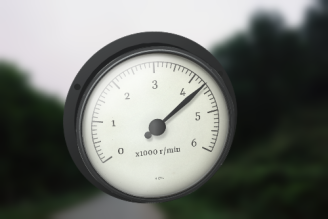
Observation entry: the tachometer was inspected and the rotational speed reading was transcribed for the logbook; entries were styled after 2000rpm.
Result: 4300rpm
